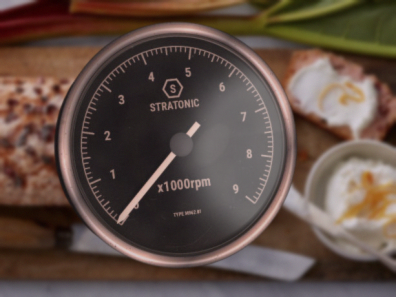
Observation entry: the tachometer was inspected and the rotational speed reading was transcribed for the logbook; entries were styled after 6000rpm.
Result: 100rpm
